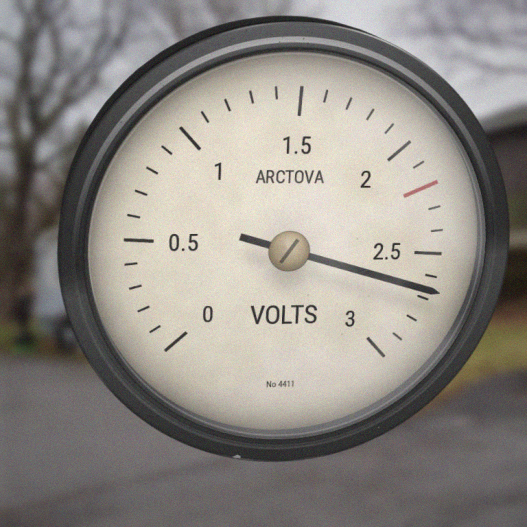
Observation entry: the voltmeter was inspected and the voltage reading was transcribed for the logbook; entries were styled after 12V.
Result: 2.65V
